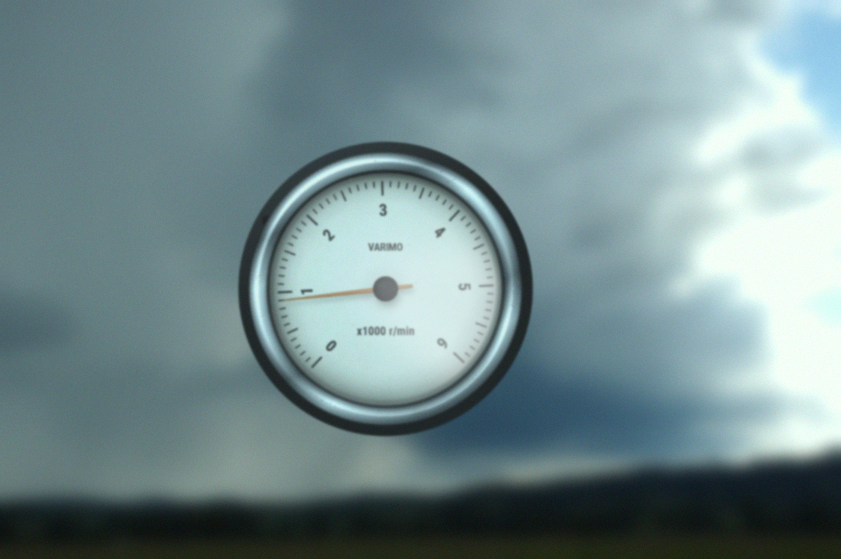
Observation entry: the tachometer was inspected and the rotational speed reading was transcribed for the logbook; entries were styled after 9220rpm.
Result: 900rpm
